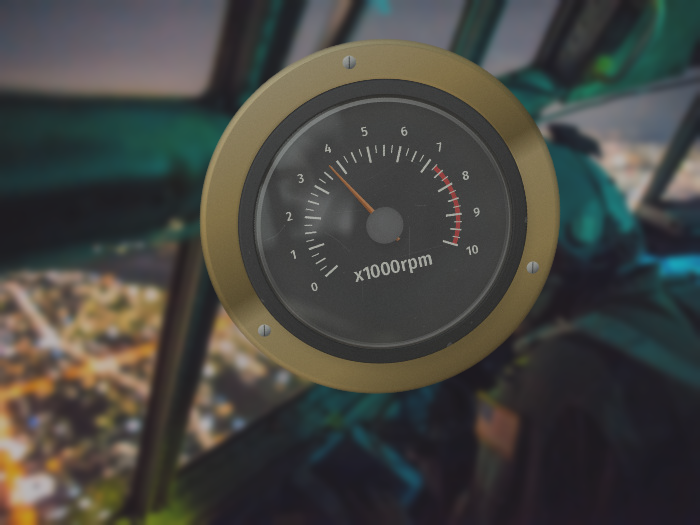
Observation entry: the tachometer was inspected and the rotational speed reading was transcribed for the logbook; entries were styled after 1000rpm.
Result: 3750rpm
